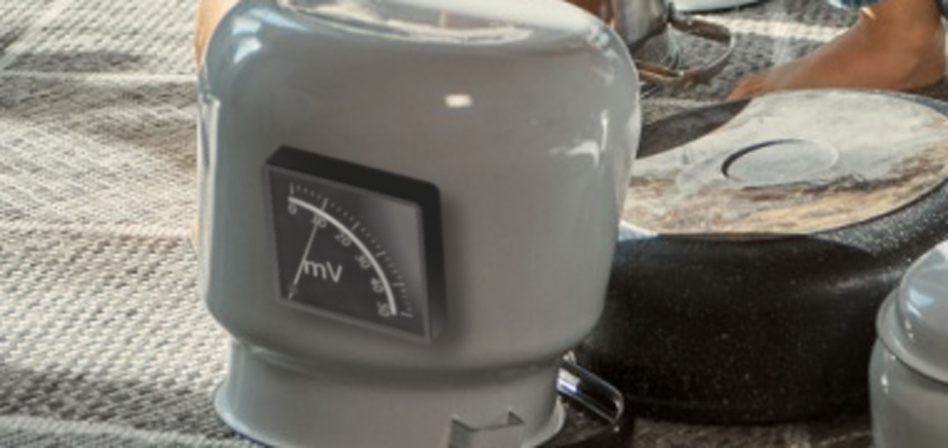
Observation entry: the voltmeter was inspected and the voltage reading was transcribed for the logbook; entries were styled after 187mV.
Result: 10mV
